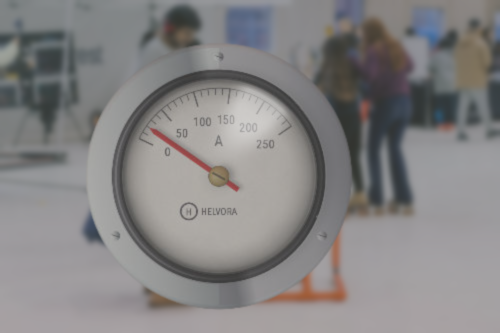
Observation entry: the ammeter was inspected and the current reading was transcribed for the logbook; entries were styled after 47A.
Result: 20A
